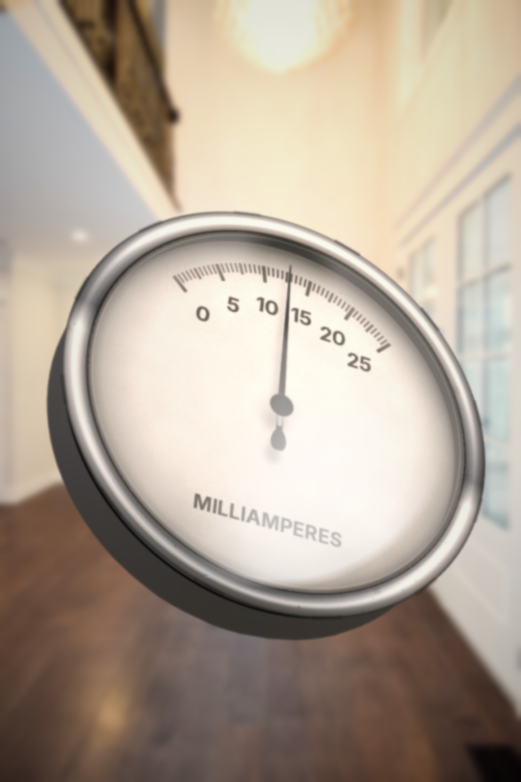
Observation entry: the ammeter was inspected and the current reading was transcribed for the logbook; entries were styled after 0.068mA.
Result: 12.5mA
